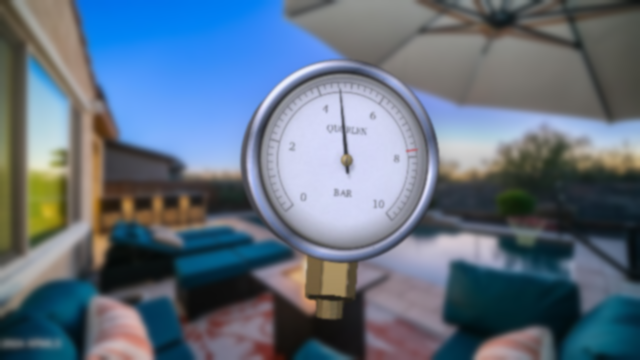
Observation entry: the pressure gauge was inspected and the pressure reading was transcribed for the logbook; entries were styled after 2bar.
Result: 4.6bar
